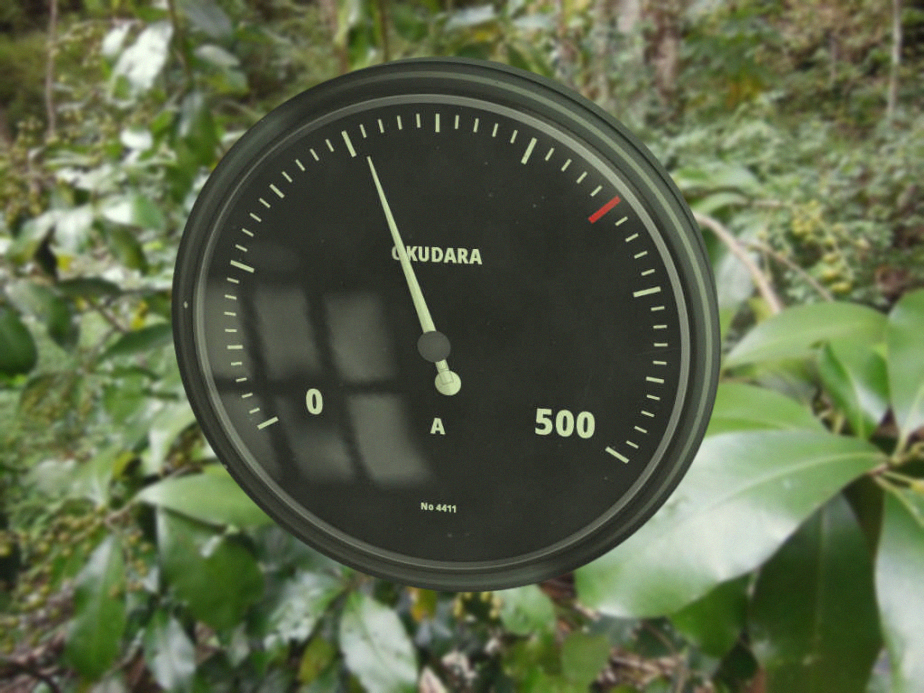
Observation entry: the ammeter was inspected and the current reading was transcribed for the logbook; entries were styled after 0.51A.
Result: 210A
